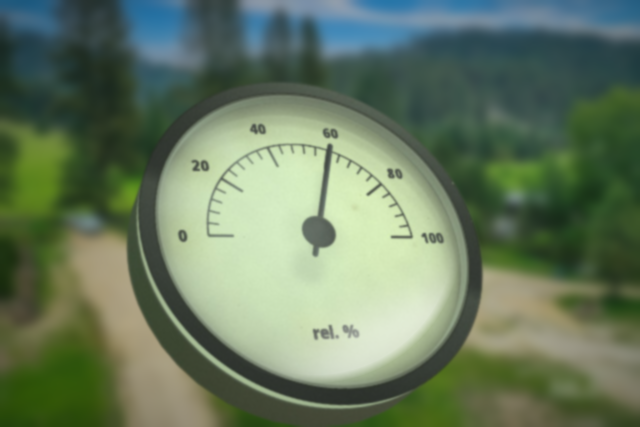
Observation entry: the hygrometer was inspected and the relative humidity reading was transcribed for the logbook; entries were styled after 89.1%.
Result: 60%
